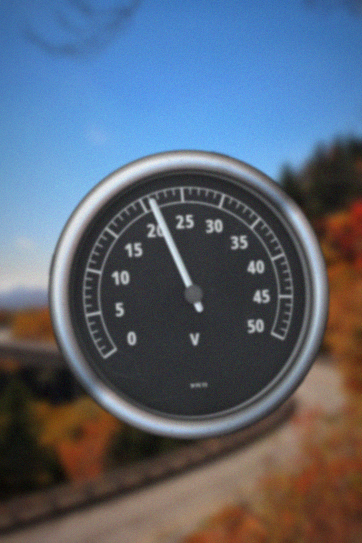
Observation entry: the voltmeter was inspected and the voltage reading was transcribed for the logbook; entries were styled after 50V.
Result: 21V
